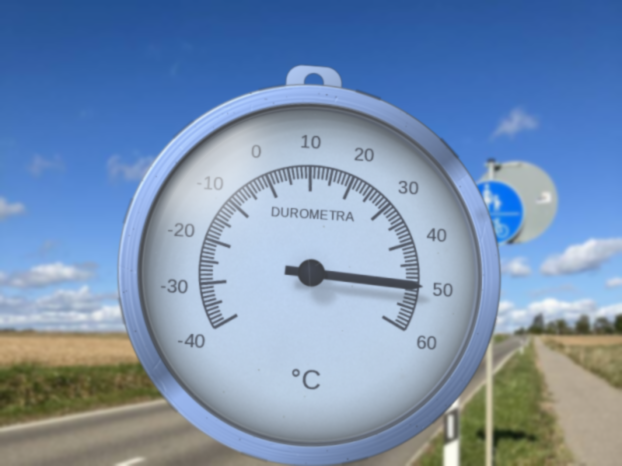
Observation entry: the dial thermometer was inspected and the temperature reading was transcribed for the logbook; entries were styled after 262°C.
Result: 50°C
